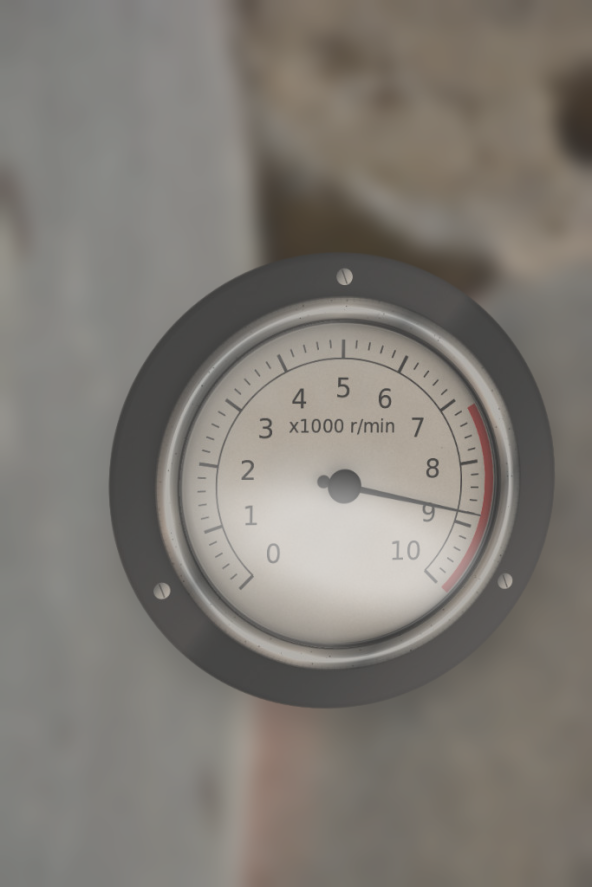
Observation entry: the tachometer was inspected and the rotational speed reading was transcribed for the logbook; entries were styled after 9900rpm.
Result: 8800rpm
